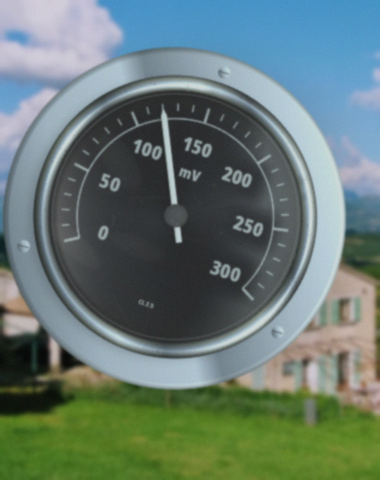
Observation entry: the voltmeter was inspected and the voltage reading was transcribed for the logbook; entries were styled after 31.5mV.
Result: 120mV
